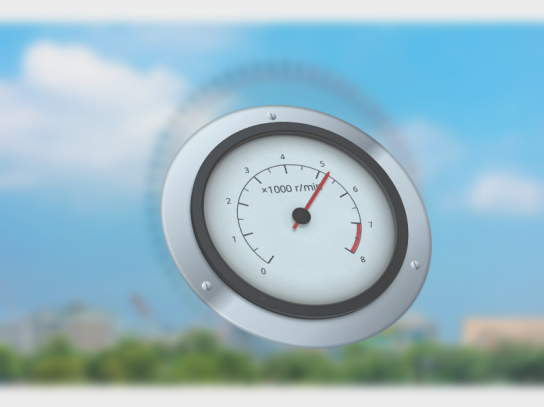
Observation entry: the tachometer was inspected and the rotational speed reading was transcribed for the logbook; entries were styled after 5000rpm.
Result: 5250rpm
